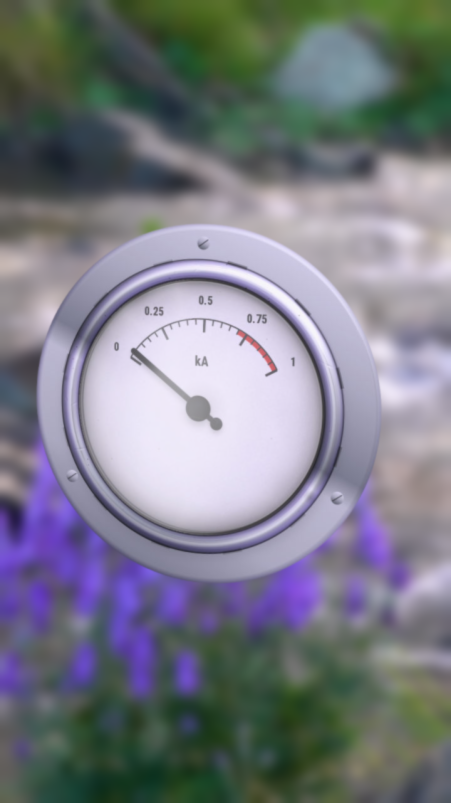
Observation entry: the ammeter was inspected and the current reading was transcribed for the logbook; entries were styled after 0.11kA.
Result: 0.05kA
